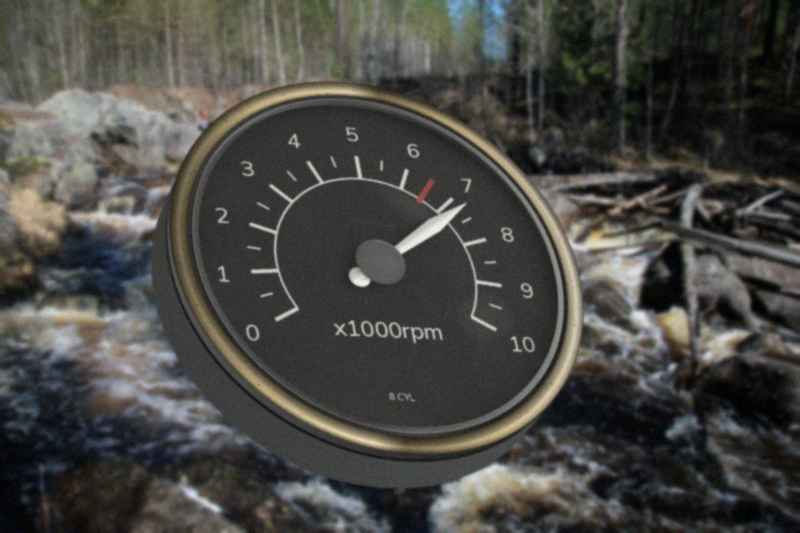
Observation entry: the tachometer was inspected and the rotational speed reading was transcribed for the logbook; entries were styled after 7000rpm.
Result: 7250rpm
